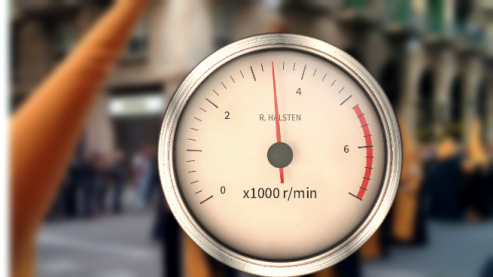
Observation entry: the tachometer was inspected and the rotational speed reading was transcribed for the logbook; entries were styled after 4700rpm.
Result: 3400rpm
